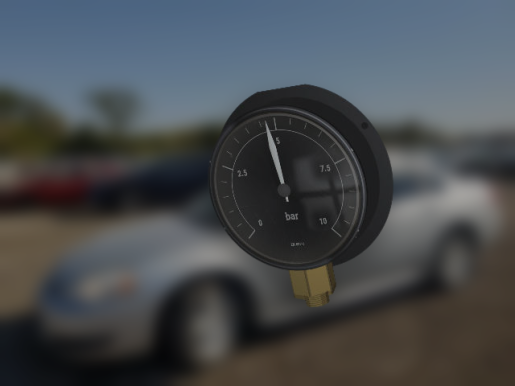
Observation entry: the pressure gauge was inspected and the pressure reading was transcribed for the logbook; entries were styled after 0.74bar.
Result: 4.75bar
